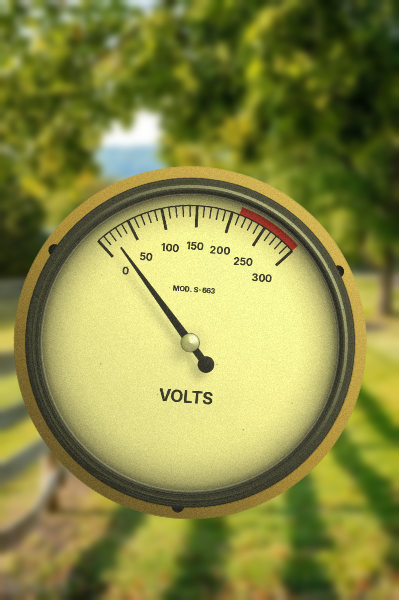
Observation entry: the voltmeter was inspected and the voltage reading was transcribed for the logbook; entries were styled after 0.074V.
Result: 20V
